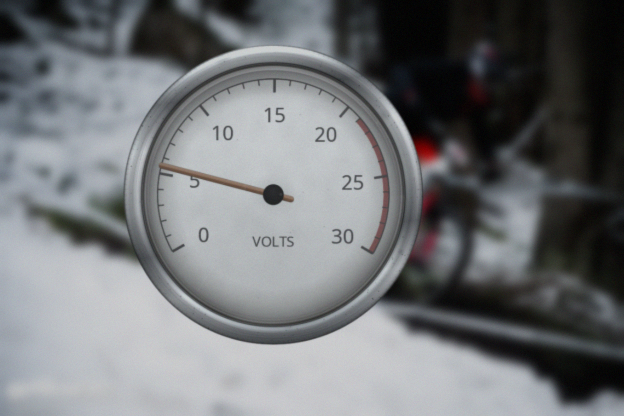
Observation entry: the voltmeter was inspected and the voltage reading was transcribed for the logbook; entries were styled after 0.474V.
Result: 5.5V
